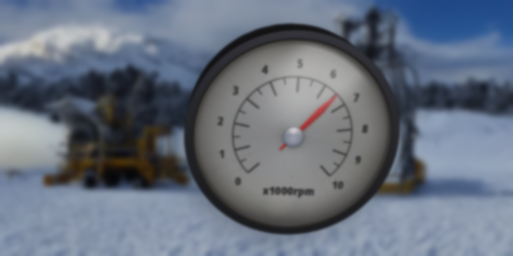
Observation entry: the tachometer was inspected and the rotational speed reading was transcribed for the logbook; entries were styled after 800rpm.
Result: 6500rpm
